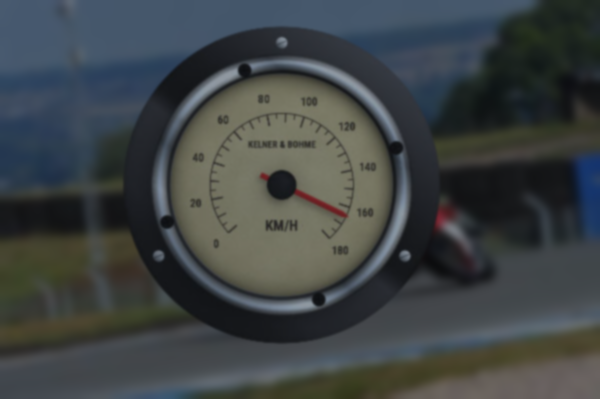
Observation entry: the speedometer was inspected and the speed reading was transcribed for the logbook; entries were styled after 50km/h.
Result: 165km/h
